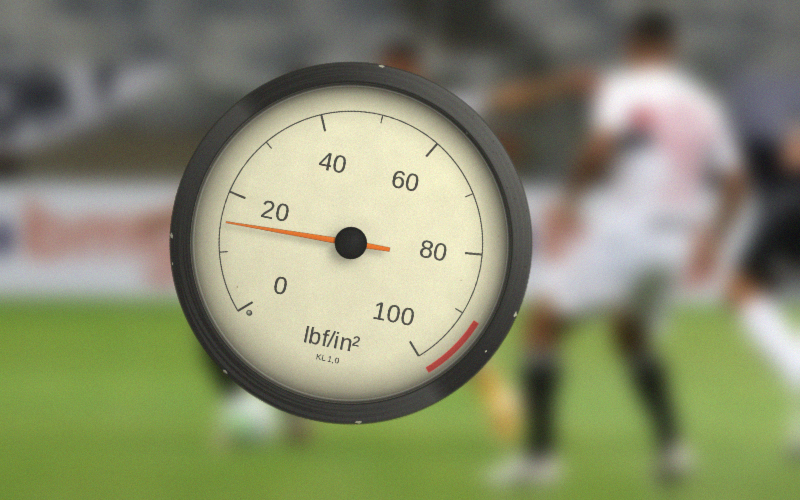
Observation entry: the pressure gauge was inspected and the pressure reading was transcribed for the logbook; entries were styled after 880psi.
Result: 15psi
